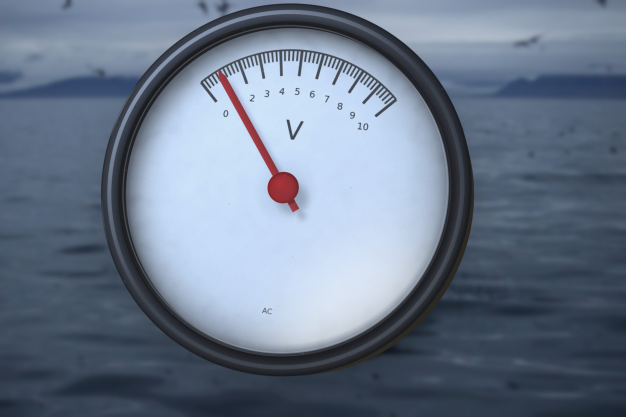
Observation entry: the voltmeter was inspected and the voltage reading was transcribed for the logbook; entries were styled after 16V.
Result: 1V
